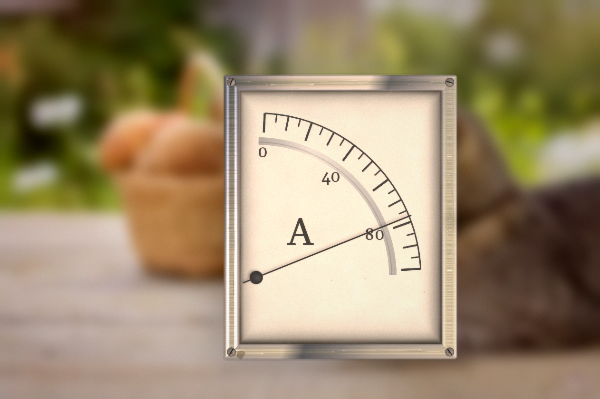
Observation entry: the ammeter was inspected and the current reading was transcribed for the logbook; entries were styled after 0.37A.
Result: 77.5A
